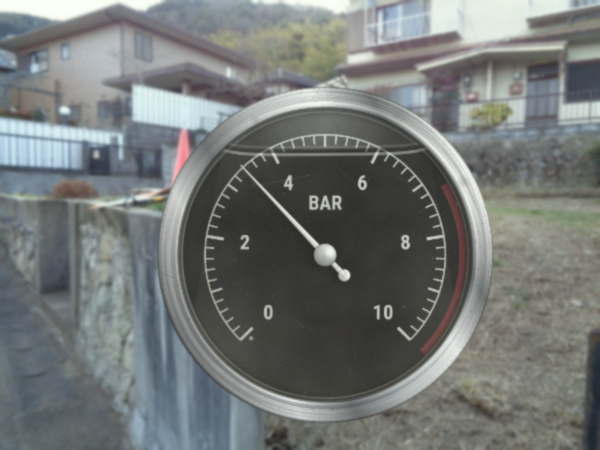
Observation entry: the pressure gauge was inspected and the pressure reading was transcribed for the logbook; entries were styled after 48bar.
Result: 3.4bar
